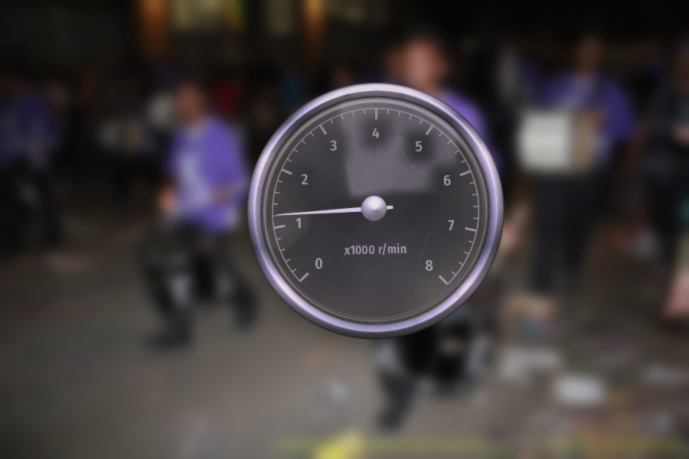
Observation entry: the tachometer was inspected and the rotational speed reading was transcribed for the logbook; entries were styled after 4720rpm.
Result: 1200rpm
